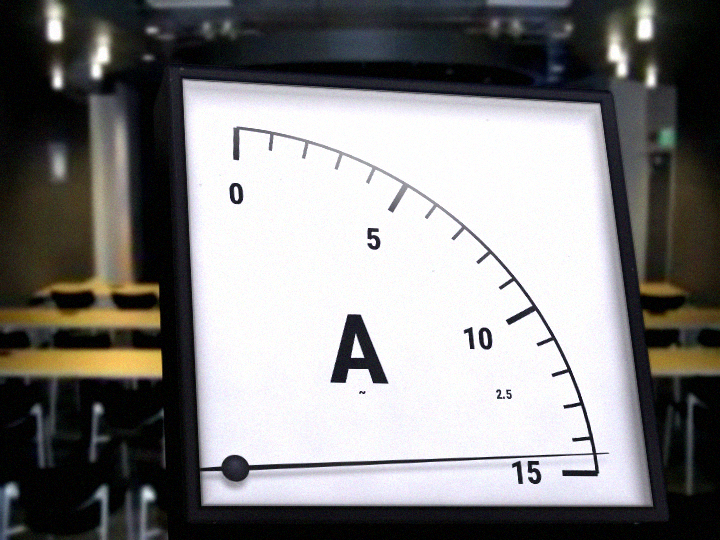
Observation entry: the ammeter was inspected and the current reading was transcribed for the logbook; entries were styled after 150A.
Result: 14.5A
